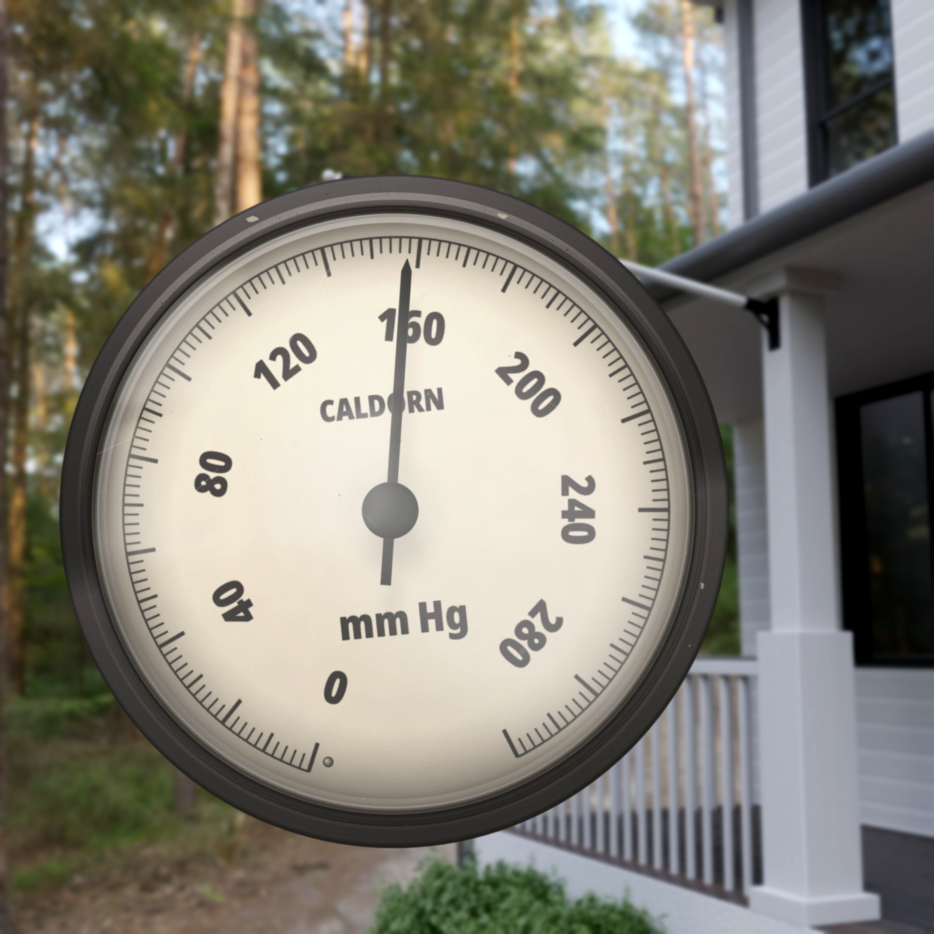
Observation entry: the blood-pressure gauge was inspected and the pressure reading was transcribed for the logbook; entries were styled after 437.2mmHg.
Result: 158mmHg
